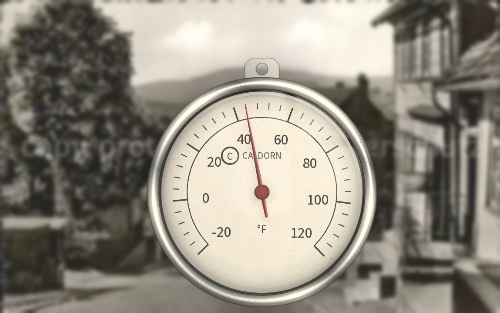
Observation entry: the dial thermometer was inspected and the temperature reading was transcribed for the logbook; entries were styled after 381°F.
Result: 44°F
